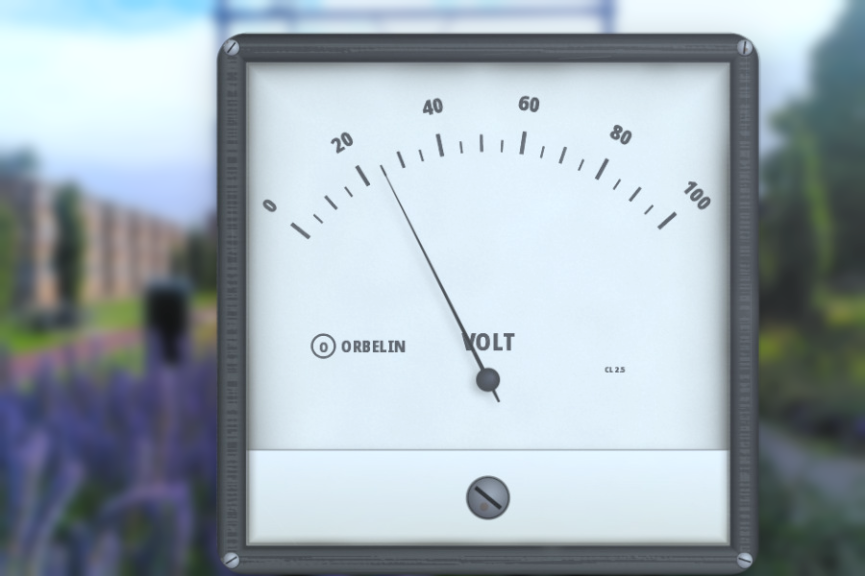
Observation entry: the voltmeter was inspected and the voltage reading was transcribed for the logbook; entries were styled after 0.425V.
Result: 25V
